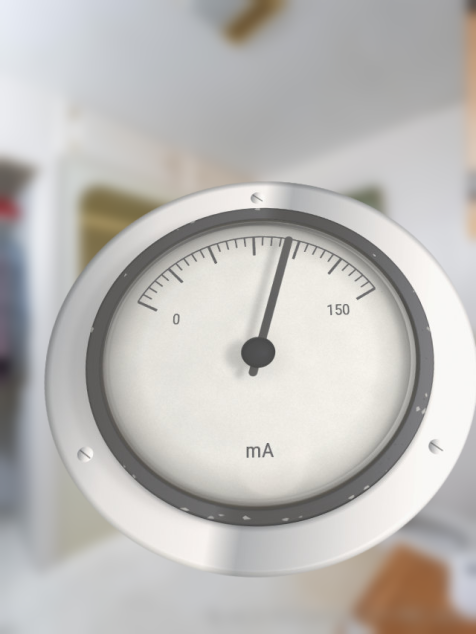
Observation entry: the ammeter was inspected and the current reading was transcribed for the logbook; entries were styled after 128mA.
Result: 95mA
